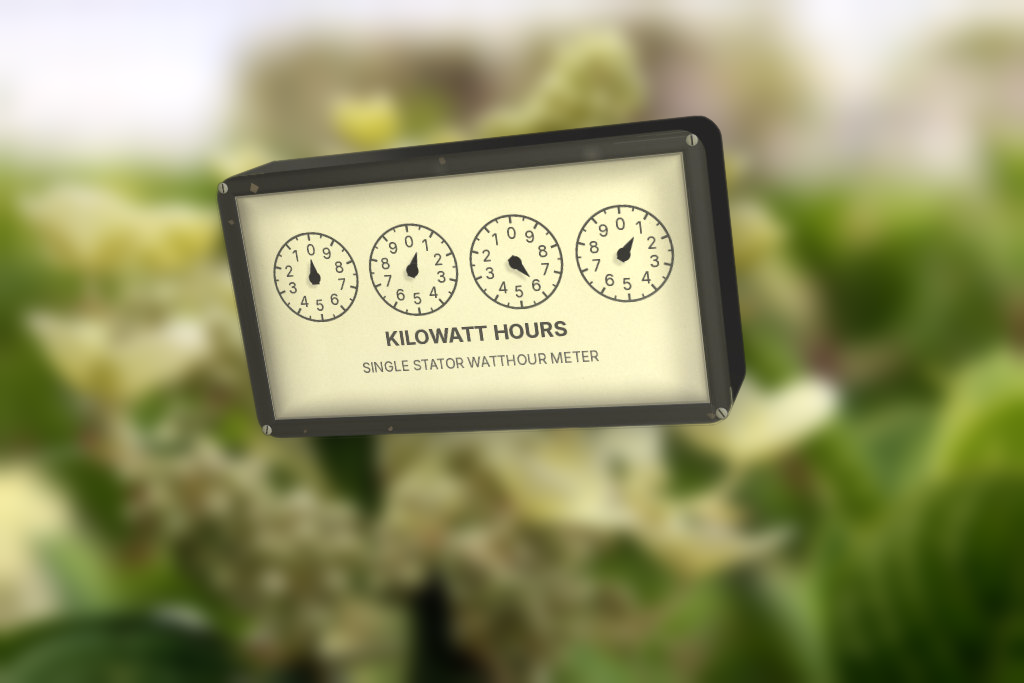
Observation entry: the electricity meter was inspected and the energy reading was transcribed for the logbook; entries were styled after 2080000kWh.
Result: 61kWh
